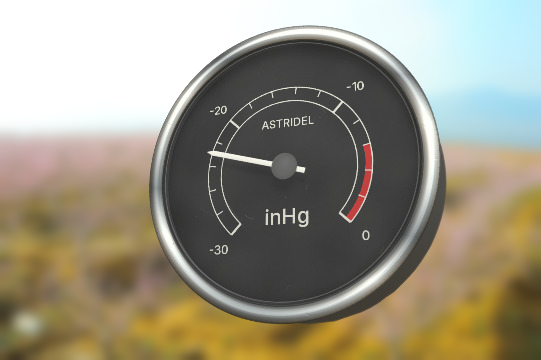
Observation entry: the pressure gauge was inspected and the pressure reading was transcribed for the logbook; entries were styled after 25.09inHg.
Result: -23inHg
